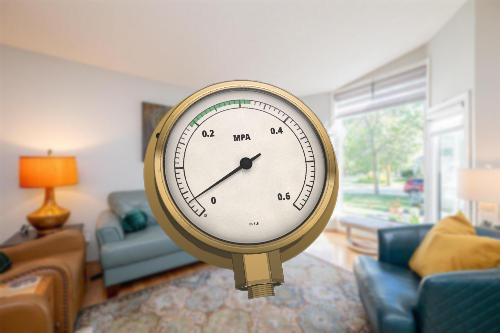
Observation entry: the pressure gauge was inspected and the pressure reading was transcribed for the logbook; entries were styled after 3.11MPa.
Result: 0.03MPa
